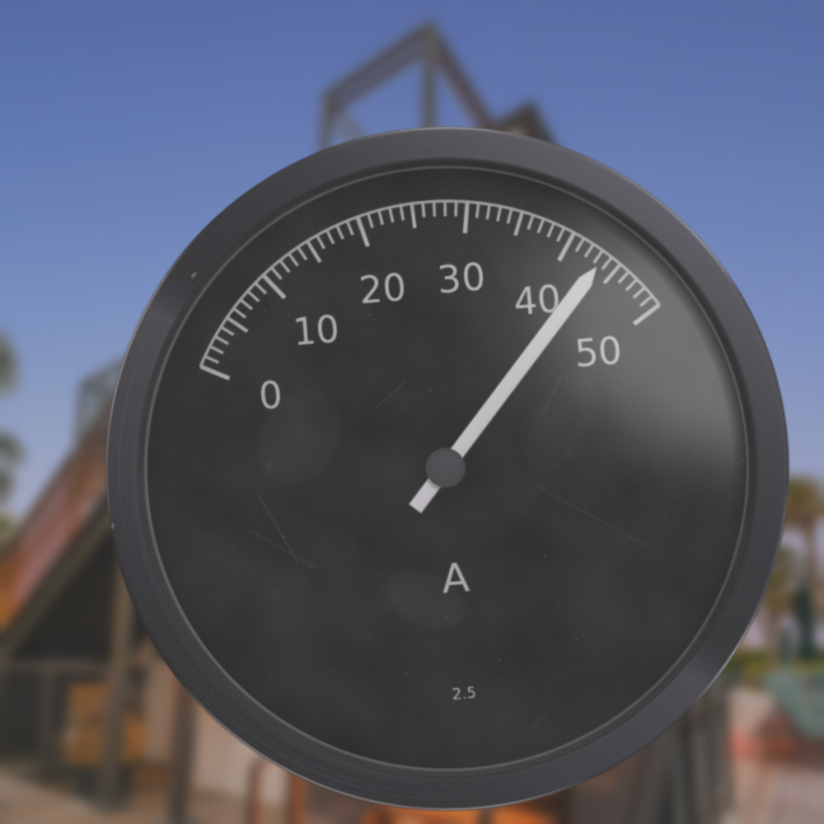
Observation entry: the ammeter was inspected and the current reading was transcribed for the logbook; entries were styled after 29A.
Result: 43.5A
